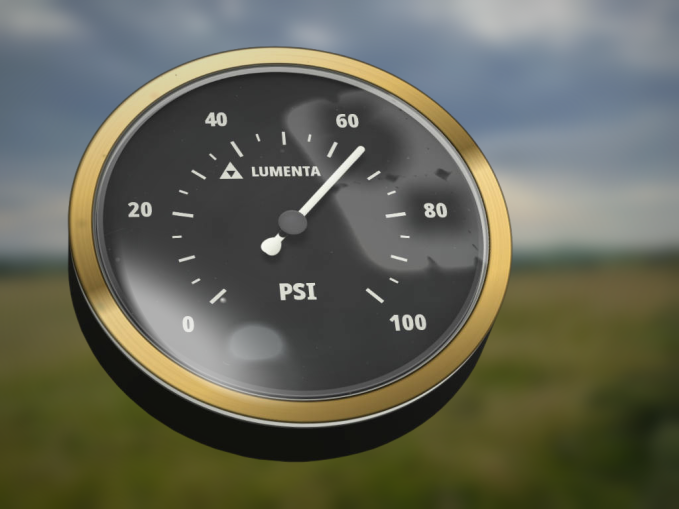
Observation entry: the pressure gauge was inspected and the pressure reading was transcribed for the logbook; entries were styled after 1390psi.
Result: 65psi
